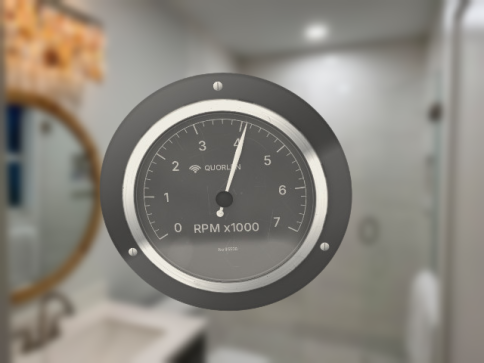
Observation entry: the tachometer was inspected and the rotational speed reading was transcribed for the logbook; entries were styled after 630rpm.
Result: 4100rpm
